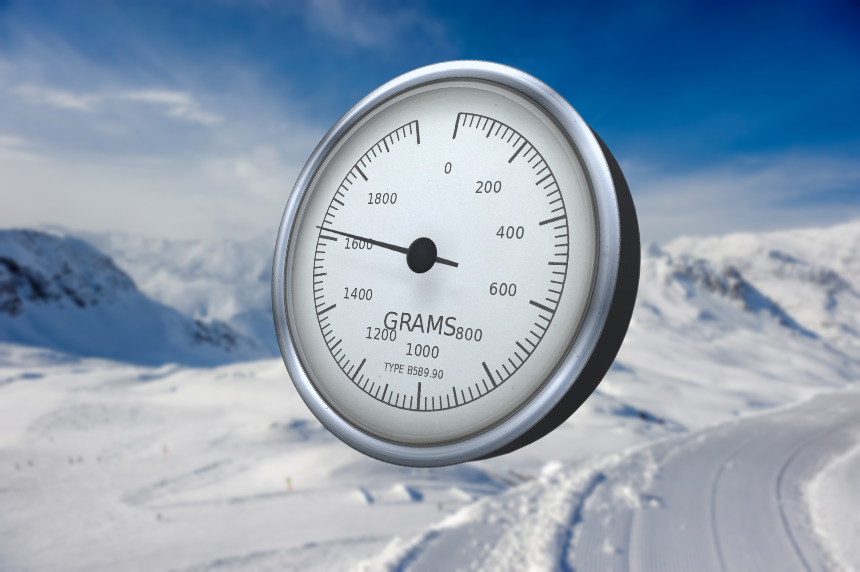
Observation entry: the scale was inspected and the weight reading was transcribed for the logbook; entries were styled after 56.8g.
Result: 1620g
